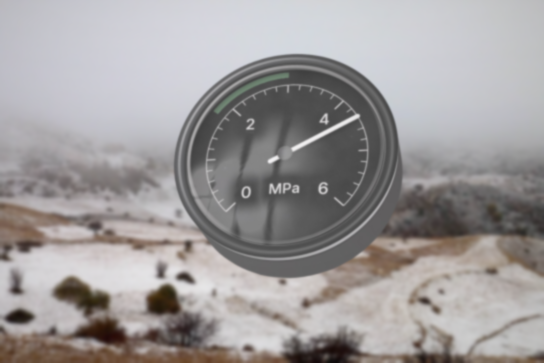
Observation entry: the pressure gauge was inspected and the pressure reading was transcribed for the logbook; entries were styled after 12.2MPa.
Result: 4.4MPa
